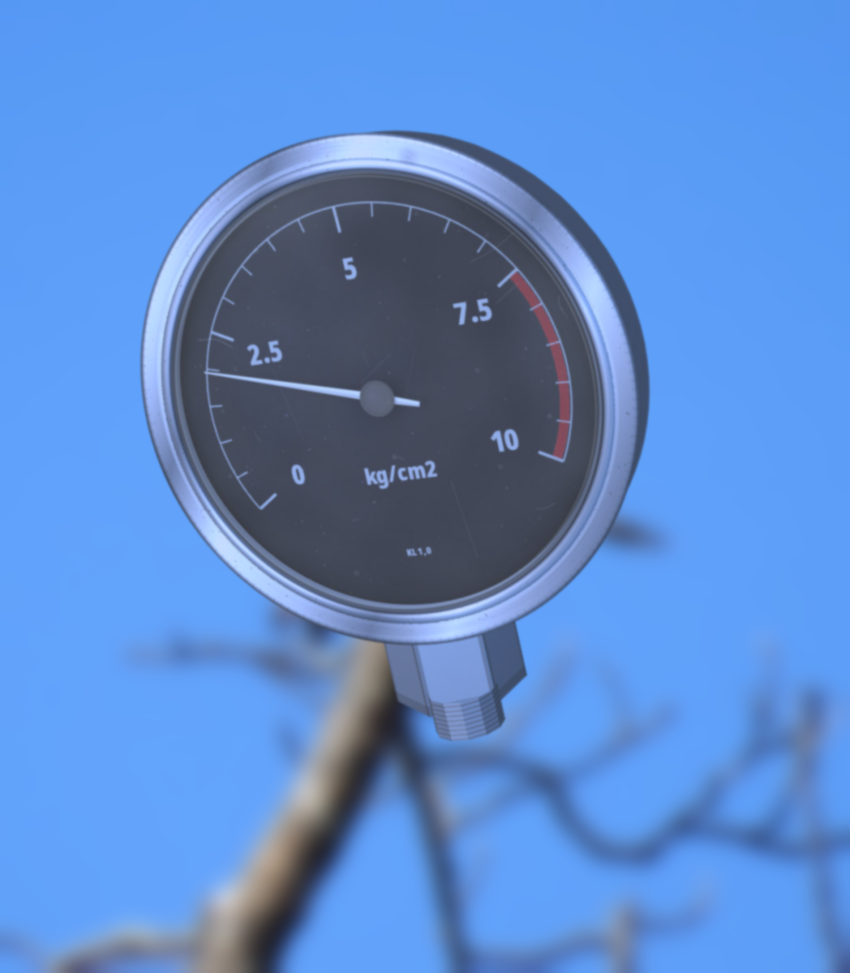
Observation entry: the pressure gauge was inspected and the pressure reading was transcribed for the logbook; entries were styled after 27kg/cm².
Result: 2kg/cm²
